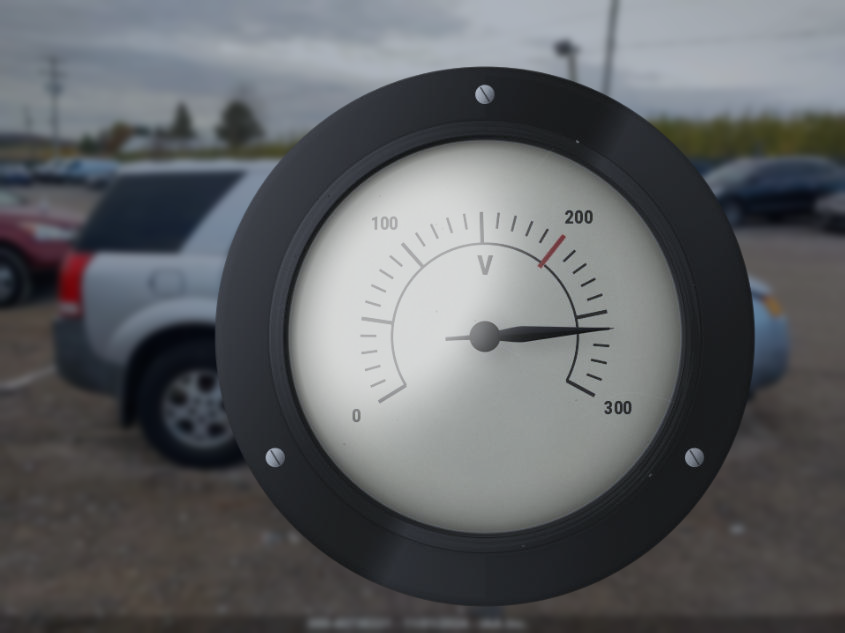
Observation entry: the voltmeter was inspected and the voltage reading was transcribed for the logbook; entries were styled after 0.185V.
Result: 260V
